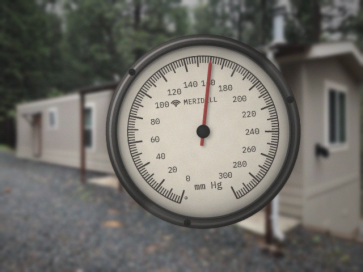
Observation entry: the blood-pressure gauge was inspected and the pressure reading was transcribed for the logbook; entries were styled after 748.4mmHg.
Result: 160mmHg
